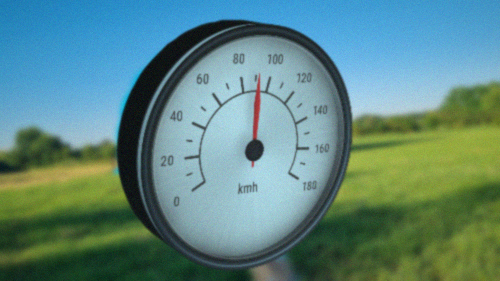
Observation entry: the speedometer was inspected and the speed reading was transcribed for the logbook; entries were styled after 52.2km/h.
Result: 90km/h
